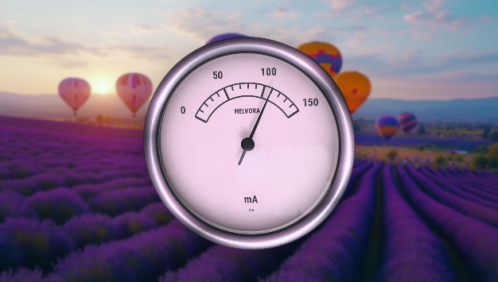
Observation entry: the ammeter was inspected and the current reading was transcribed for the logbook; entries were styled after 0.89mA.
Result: 110mA
